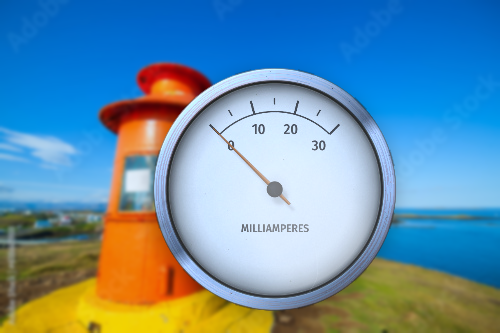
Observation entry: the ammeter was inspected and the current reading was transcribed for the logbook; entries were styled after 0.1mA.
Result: 0mA
